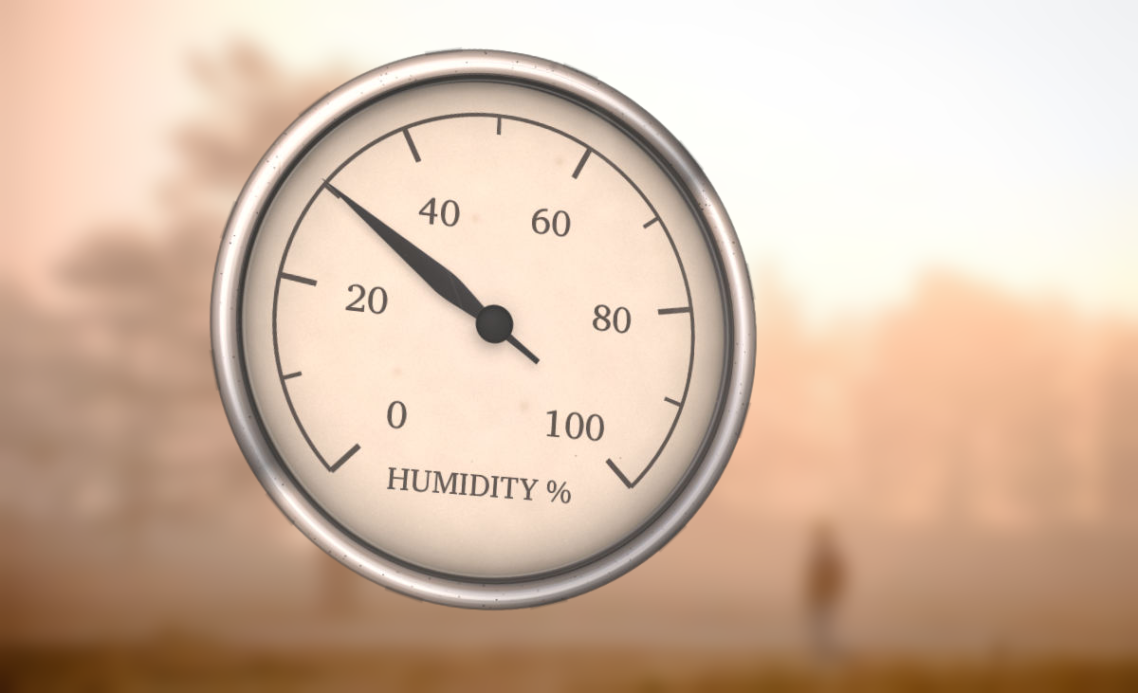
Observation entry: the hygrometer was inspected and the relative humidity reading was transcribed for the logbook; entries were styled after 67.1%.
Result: 30%
